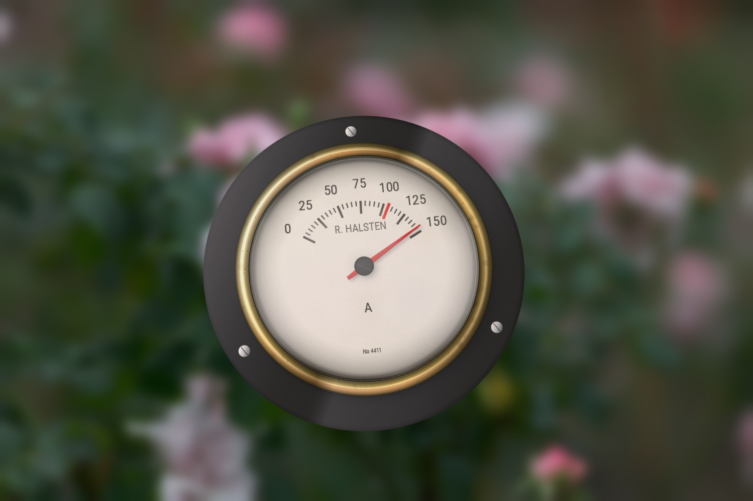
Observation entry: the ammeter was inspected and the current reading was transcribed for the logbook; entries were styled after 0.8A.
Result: 145A
